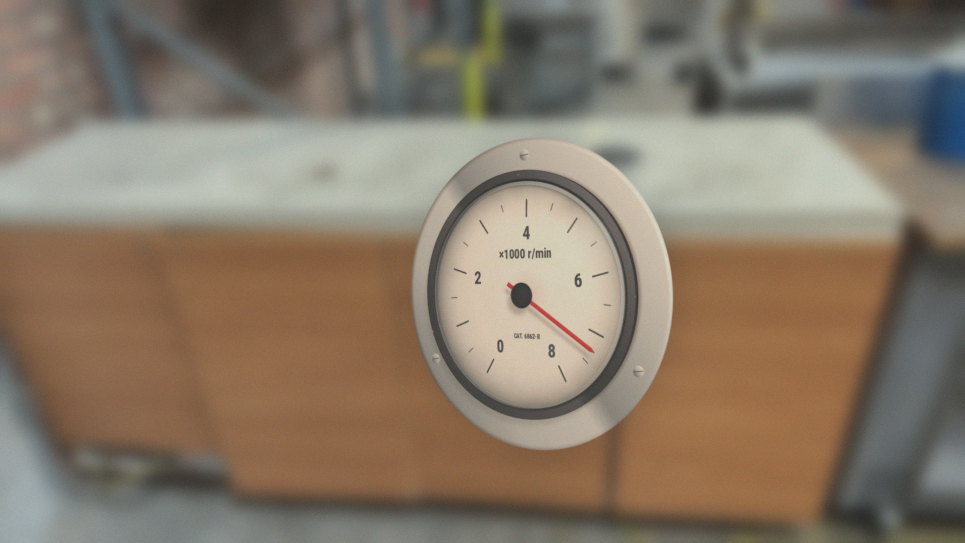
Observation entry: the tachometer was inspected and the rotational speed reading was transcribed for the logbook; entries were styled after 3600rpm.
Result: 7250rpm
